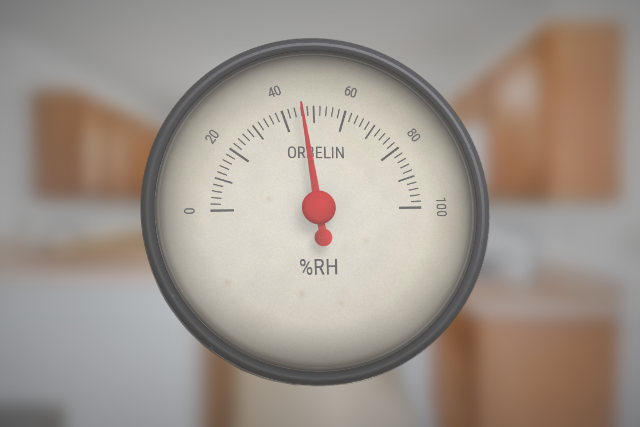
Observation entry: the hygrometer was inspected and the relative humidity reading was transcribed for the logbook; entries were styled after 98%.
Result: 46%
